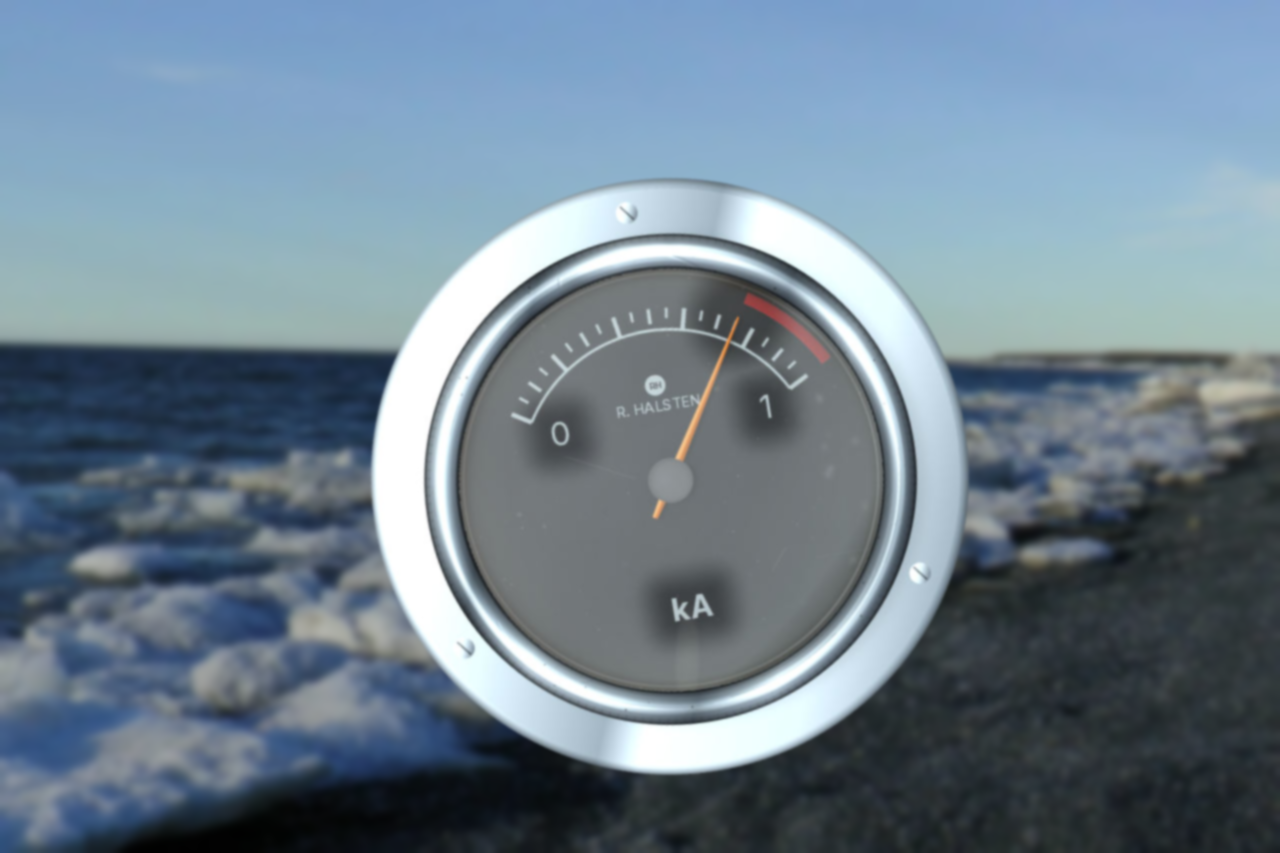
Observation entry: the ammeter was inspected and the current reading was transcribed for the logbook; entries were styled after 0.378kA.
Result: 0.75kA
